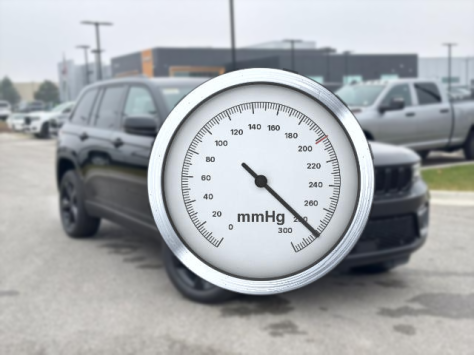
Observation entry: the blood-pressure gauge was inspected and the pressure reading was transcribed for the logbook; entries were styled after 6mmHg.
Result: 280mmHg
